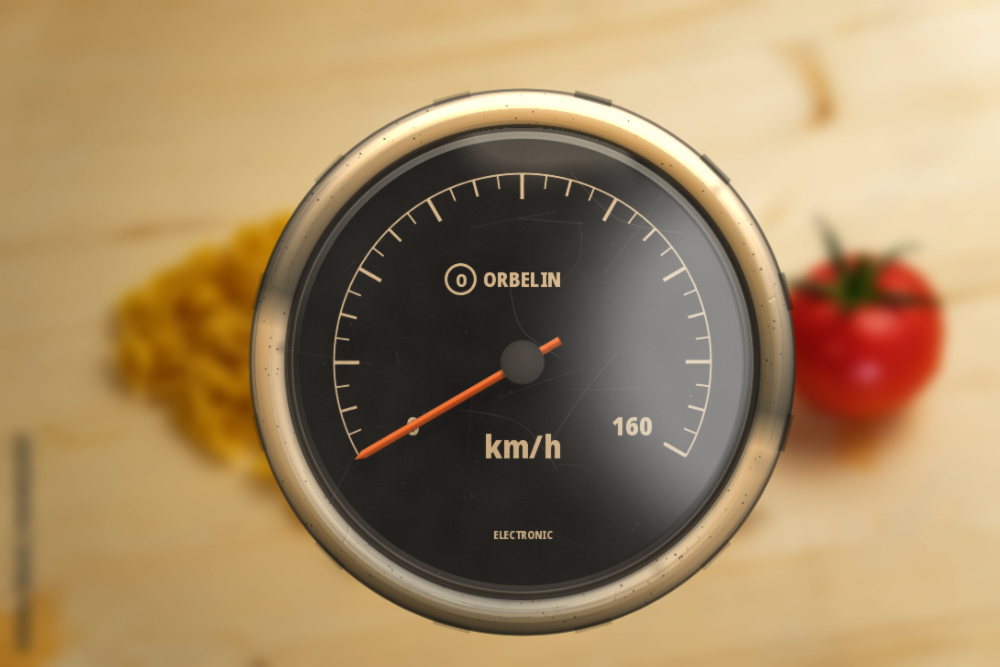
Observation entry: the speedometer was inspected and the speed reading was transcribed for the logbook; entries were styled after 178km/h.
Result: 0km/h
